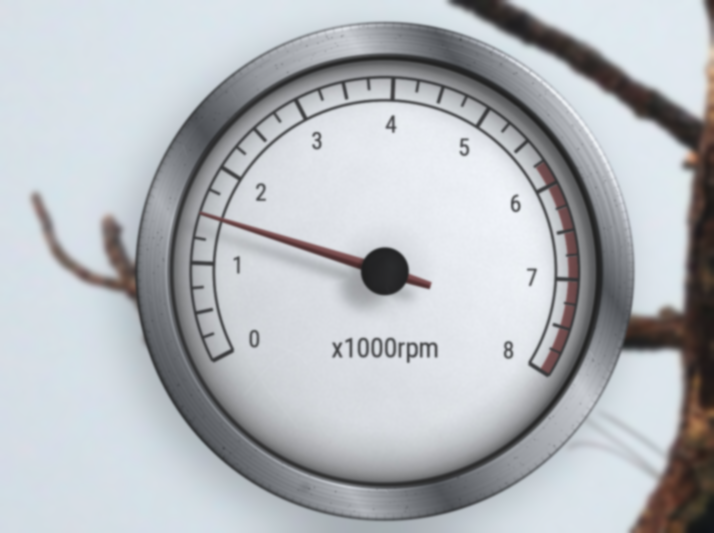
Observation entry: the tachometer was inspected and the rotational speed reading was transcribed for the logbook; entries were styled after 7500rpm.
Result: 1500rpm
